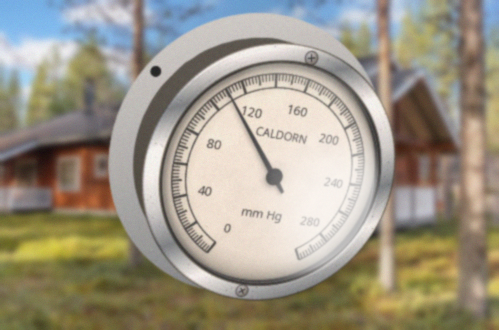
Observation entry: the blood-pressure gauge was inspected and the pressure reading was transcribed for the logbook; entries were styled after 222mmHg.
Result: 110mmHg
